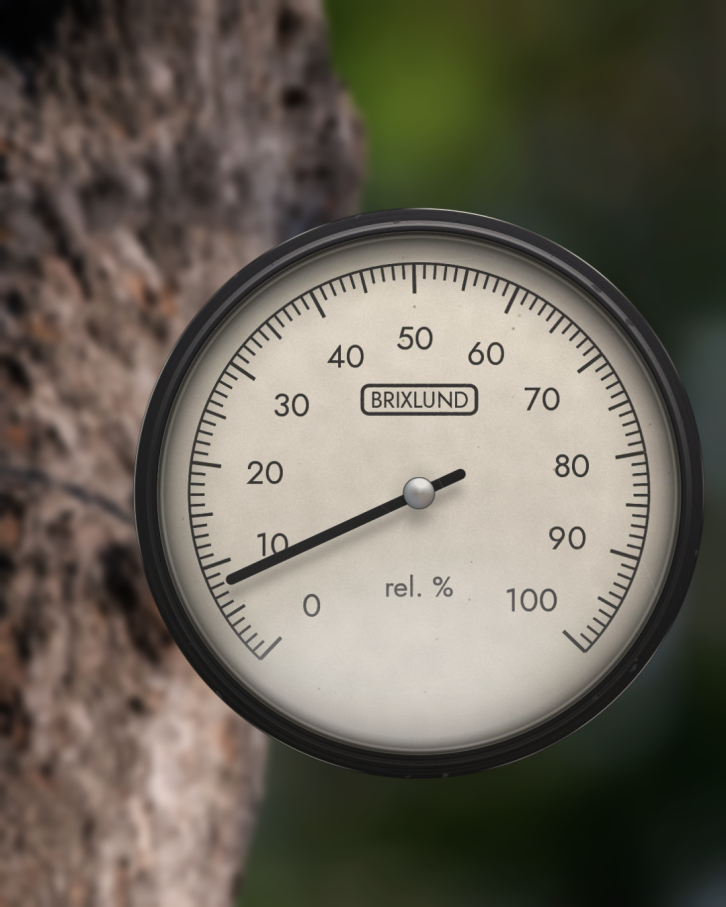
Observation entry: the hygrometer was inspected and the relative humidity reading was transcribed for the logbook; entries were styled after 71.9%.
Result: 8%
